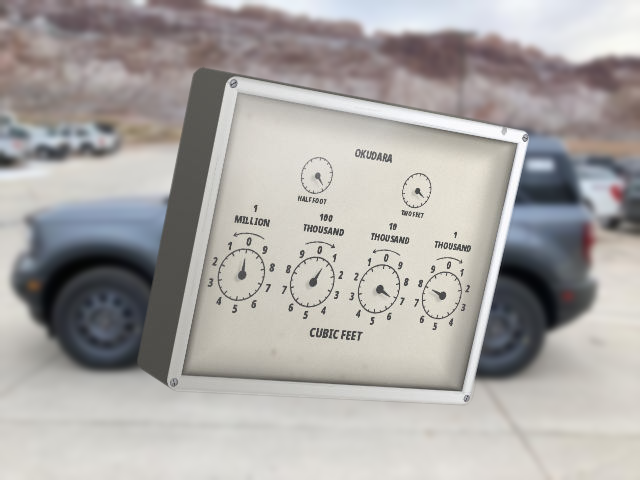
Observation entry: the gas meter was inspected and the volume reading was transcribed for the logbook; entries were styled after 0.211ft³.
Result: 6800ft³
